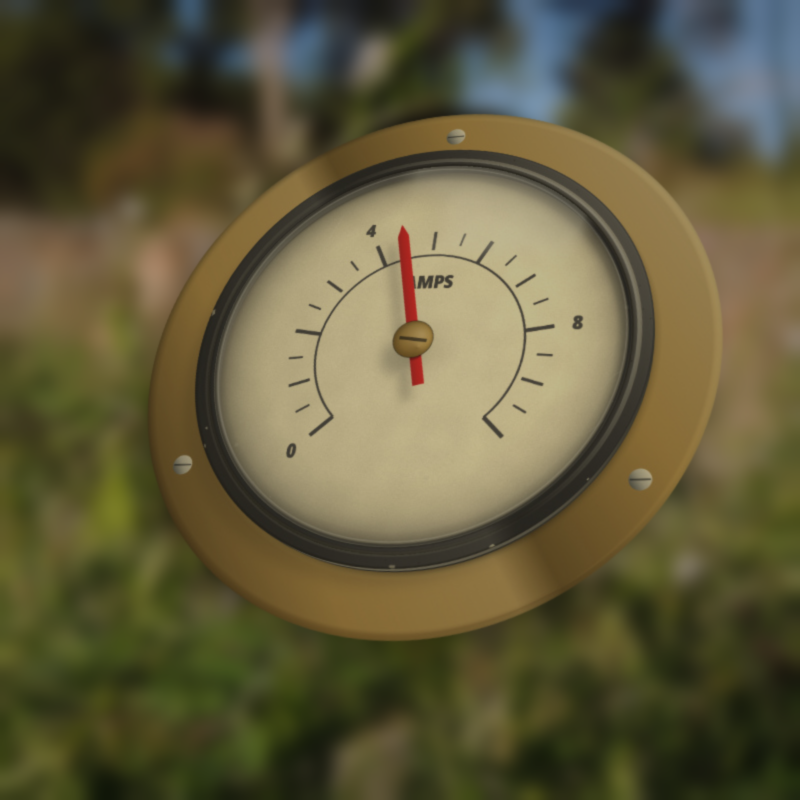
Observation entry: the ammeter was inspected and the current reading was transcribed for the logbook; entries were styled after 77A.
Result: 4.5A
